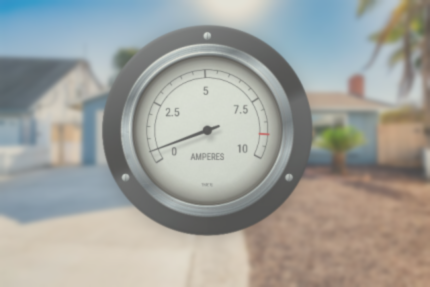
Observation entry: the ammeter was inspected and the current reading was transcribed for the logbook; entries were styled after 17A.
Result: 0.5A
